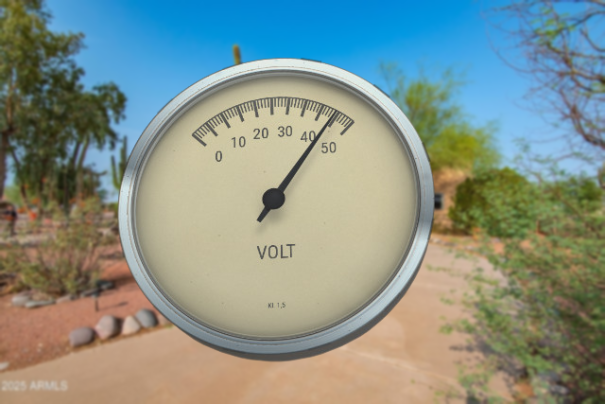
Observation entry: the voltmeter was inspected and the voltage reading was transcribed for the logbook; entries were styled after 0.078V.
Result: 45V
